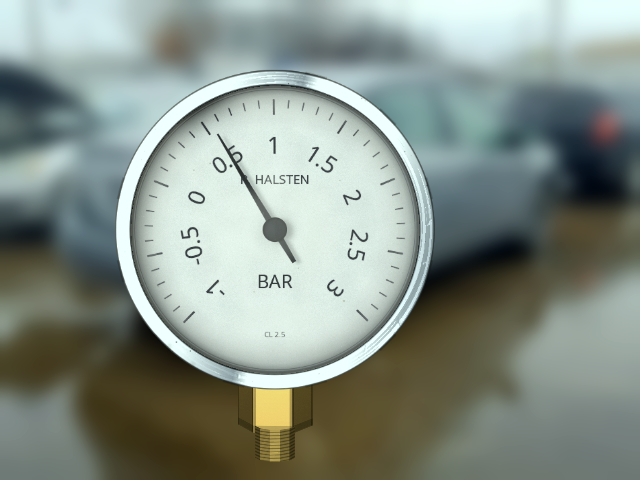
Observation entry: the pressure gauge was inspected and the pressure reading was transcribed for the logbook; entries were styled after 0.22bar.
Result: 0.55bar
